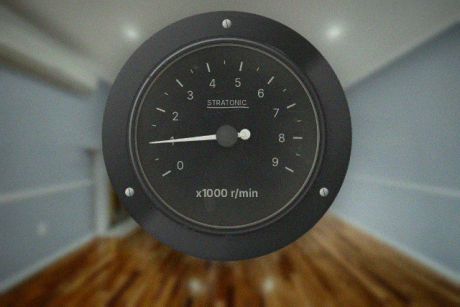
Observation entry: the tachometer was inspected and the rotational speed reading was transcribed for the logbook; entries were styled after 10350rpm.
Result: 1000rpm
